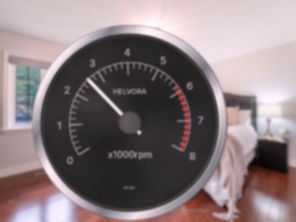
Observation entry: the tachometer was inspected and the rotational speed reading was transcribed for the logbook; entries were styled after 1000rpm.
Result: 2600rpm
